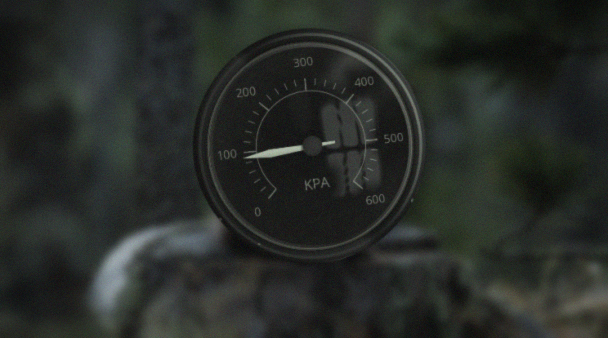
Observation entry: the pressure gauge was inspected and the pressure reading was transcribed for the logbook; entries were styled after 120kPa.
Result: 90kPa
